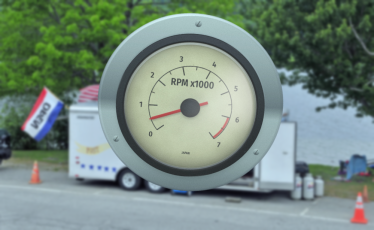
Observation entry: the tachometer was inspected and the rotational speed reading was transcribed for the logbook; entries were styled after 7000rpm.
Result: 500rpm
